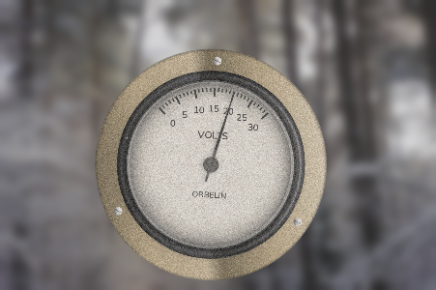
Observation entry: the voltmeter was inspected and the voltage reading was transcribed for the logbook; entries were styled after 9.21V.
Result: 20V
